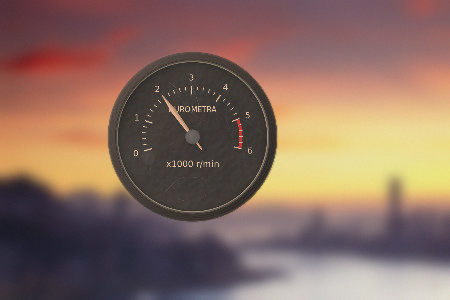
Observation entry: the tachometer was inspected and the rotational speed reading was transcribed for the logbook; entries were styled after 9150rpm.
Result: 2000rpm
